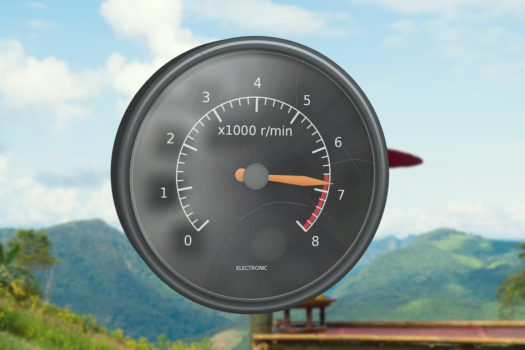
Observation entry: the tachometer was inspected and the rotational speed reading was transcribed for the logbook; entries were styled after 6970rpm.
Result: 6800rpm
